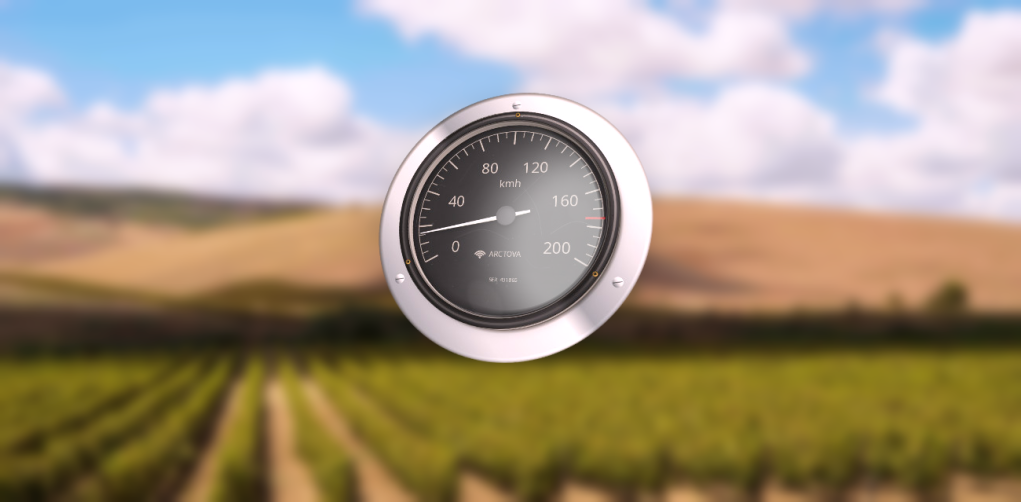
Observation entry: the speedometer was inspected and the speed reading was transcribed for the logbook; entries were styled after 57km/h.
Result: 15km/h
